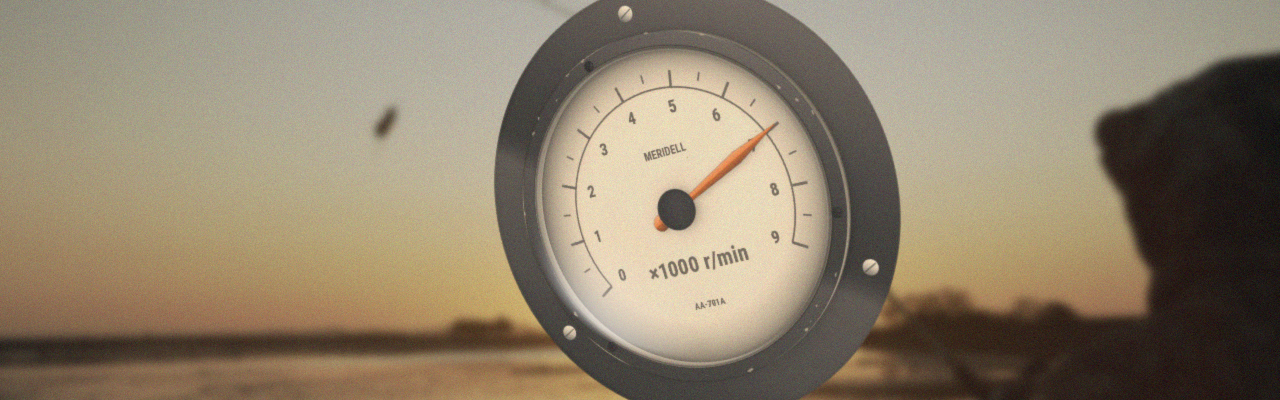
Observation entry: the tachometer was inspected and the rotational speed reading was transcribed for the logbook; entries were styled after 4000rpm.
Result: 7000rpm
